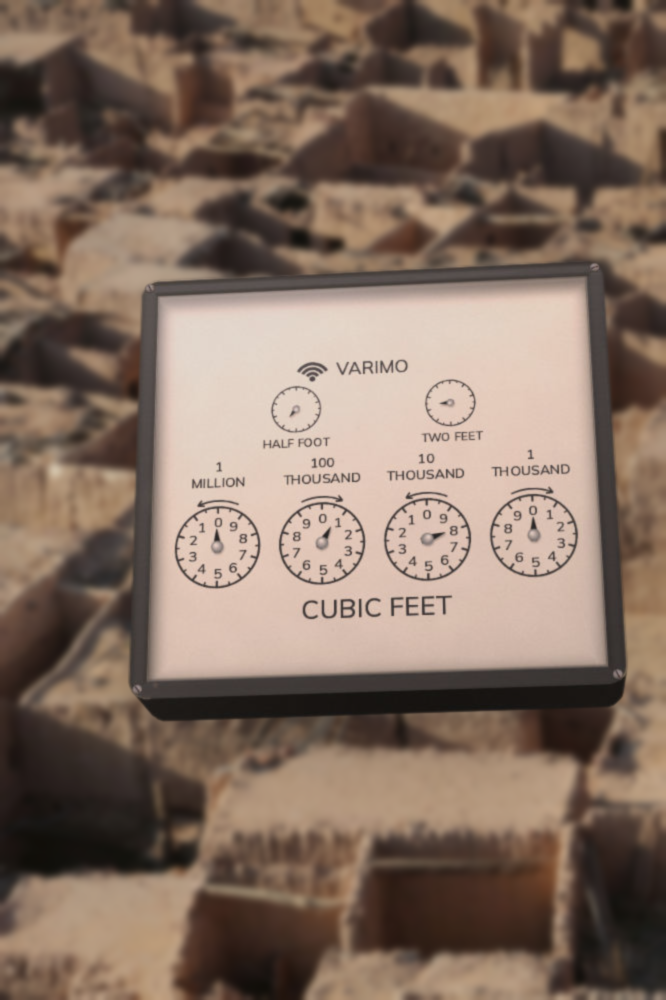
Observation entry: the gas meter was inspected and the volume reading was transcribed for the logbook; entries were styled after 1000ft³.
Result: 8000ft³
